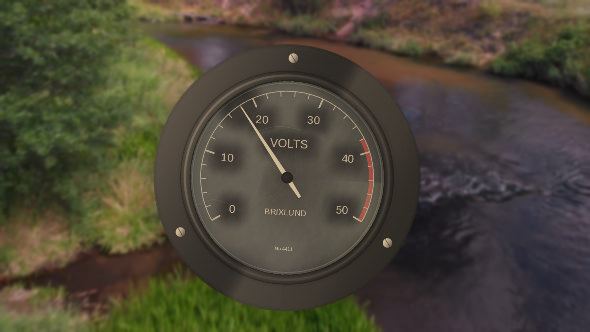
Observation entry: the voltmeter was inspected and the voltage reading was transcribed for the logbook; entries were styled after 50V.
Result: 18V
